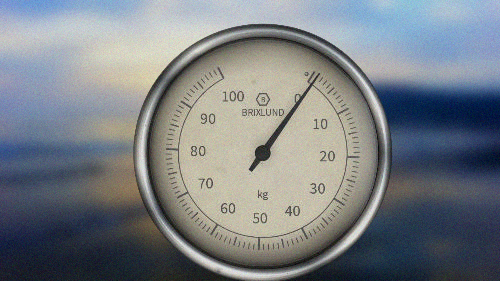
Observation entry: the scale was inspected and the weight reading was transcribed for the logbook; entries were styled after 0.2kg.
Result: 1kg
